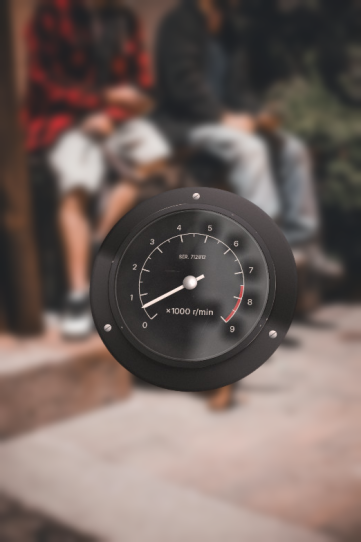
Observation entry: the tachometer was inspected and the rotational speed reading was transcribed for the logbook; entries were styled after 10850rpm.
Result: 500rpm
